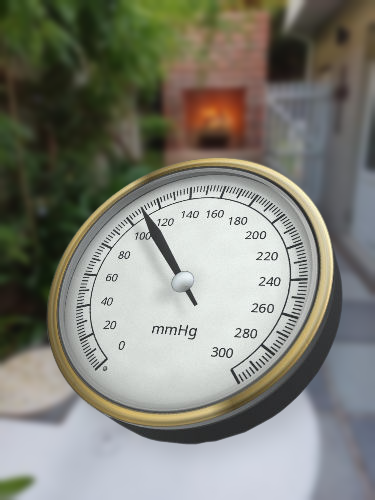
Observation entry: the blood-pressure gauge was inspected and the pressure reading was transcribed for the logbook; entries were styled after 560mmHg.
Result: 110mmHg
